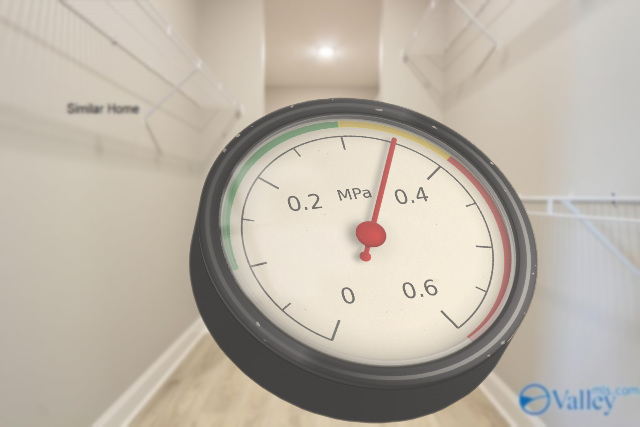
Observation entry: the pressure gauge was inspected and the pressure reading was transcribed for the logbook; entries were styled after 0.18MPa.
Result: 0.35MPa
